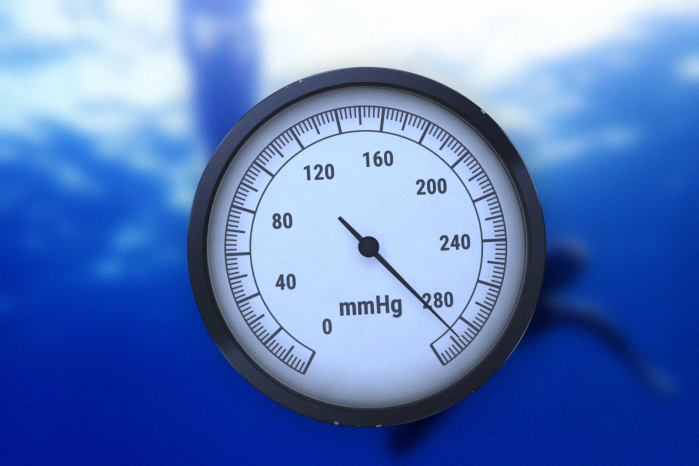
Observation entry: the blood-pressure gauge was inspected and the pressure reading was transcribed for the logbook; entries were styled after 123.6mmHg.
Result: 288mmHg
